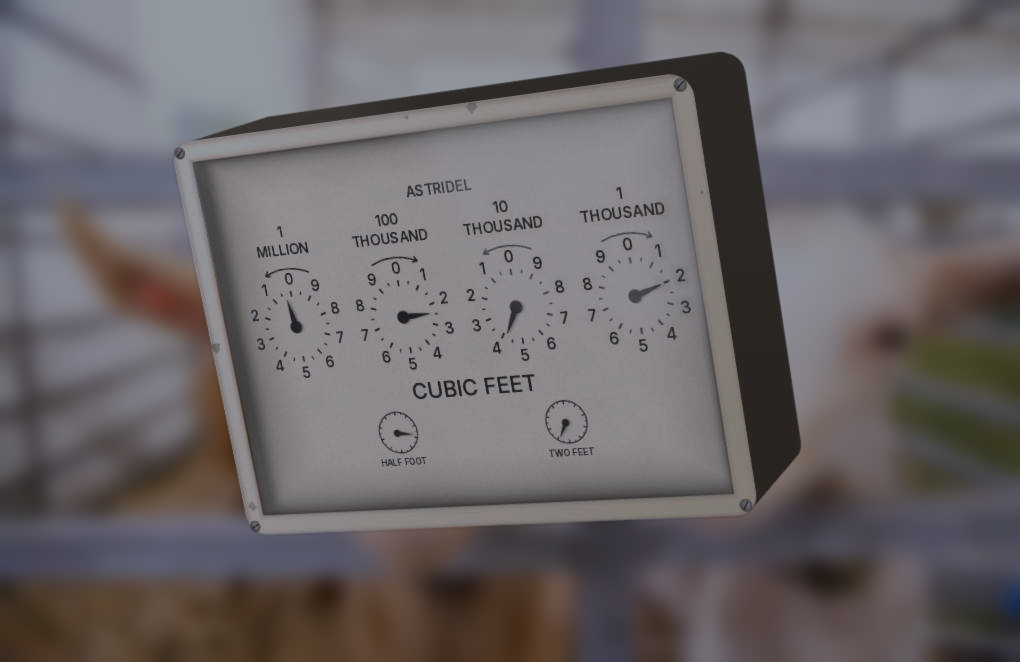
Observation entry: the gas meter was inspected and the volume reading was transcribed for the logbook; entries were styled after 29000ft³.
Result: 24200ft³
